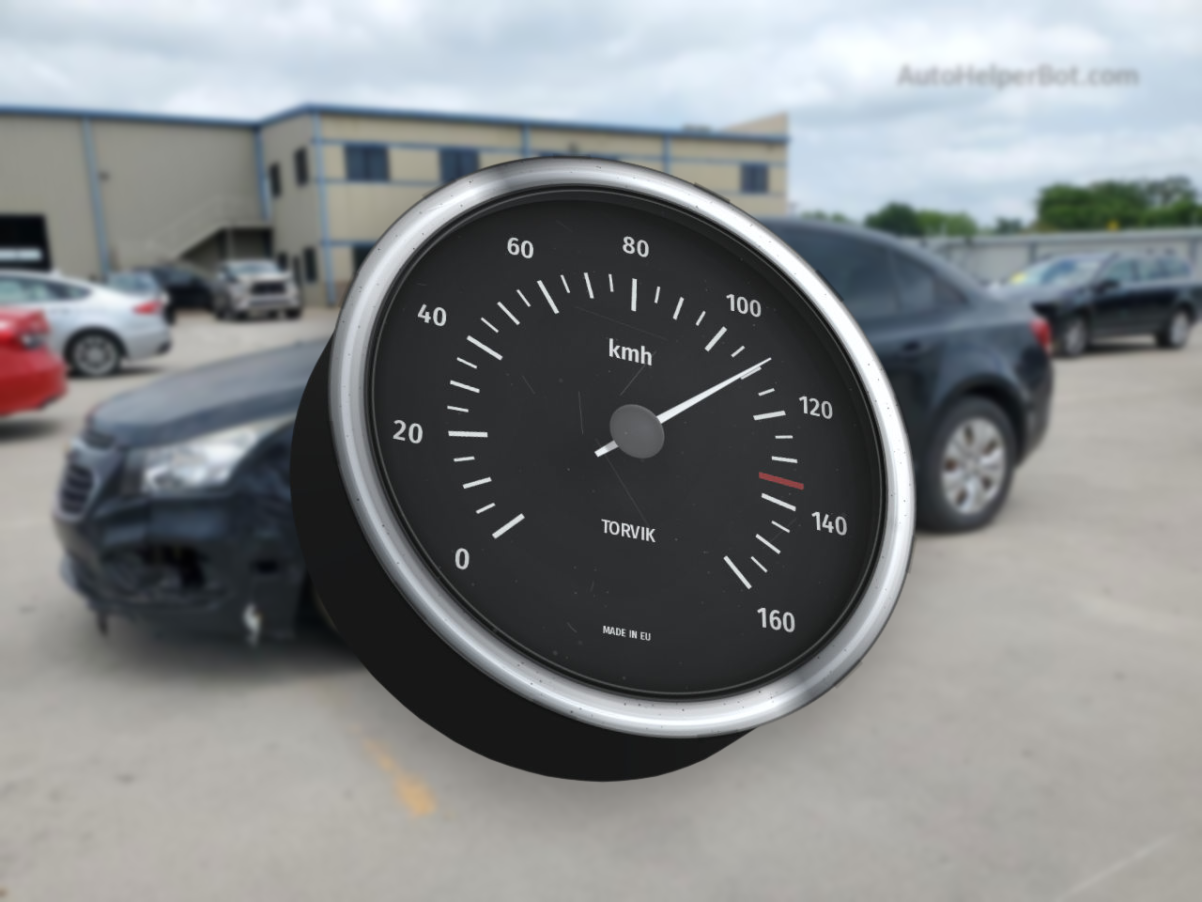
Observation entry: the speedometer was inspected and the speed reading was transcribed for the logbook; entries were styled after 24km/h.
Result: 110km/h
